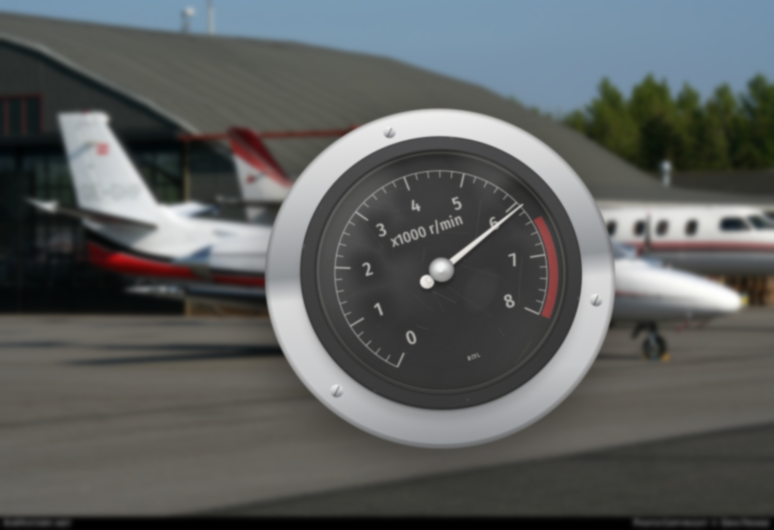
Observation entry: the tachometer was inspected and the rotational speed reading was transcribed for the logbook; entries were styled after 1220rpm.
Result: 6100rpm
